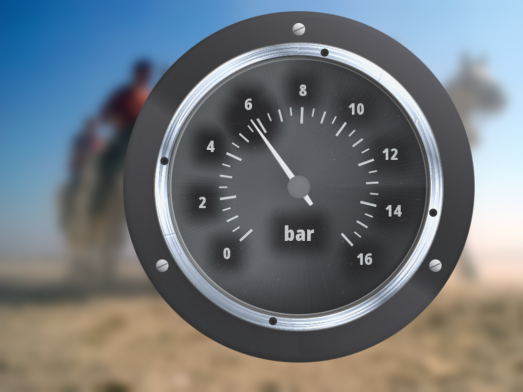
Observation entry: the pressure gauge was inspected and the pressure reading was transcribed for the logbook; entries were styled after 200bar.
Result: 5.75bar
